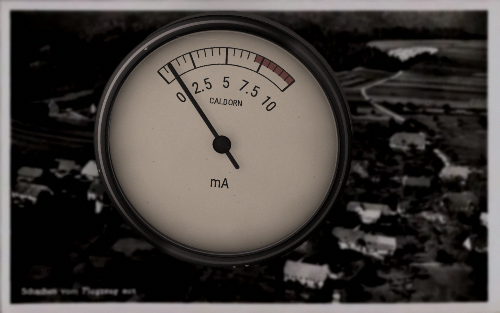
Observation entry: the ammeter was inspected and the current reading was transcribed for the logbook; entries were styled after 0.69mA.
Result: 1mA
